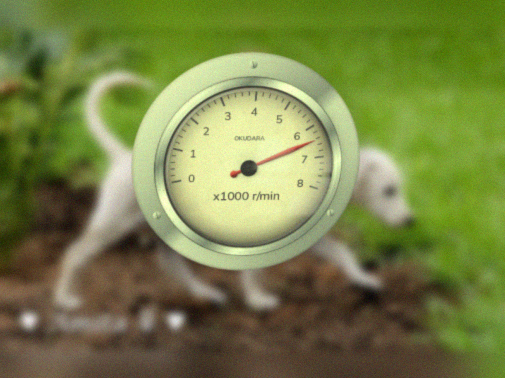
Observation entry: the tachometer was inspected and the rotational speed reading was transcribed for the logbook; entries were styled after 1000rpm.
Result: 6400rpm
